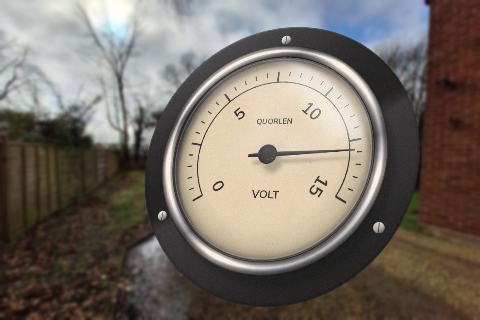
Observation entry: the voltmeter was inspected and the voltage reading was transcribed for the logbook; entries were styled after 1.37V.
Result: 13V
